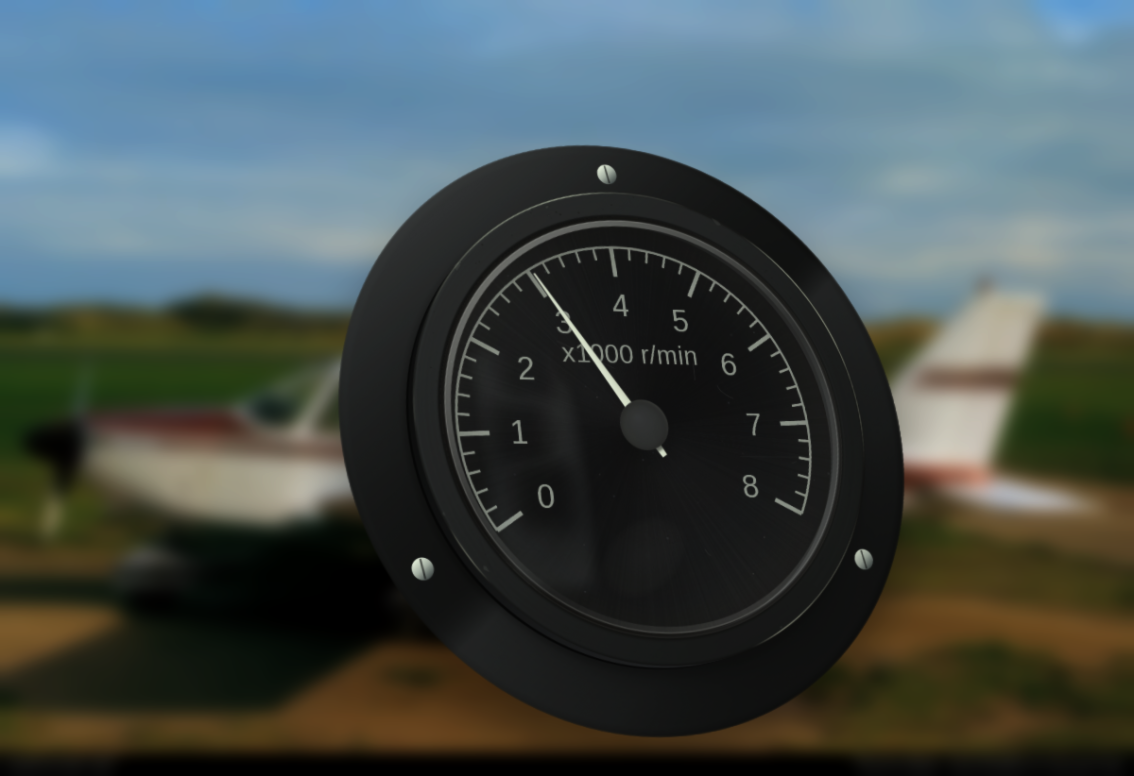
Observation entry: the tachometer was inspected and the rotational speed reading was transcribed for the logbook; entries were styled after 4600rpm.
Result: 3000rpm
